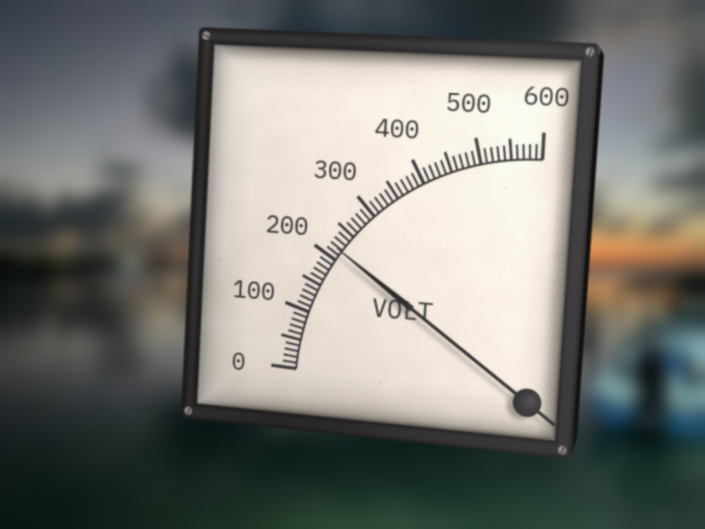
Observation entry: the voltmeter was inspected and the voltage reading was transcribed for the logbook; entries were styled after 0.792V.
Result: 220V
